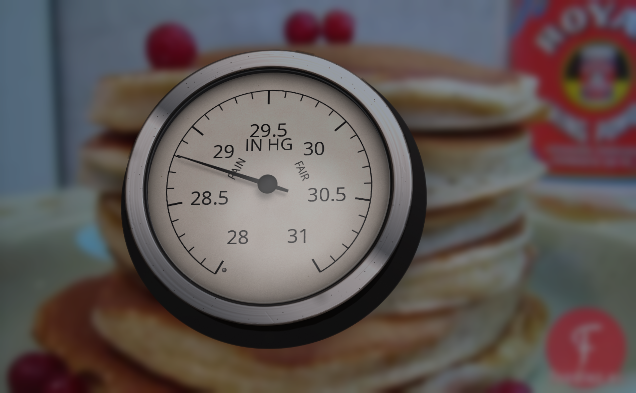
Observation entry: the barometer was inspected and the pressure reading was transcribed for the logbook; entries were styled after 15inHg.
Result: 28.8inHg
